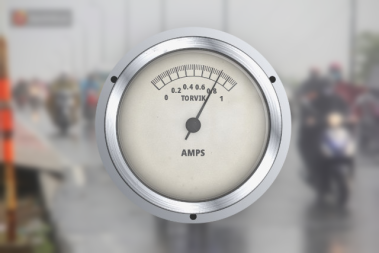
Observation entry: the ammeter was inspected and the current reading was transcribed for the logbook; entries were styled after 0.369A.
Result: 0.8A
